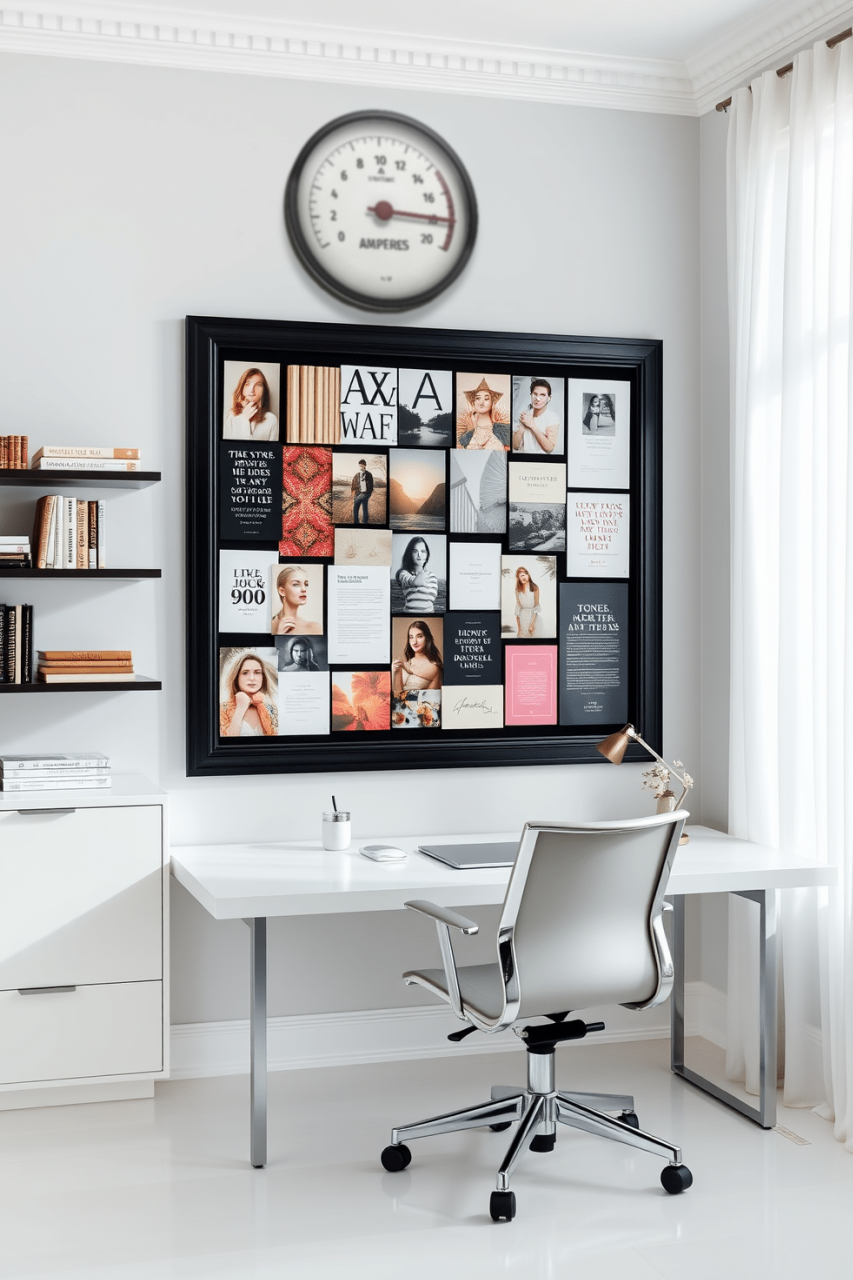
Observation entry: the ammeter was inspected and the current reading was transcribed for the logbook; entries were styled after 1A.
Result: 18A
